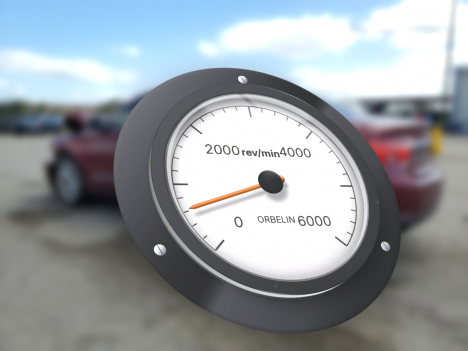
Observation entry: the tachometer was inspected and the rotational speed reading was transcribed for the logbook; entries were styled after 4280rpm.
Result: 600rpm
